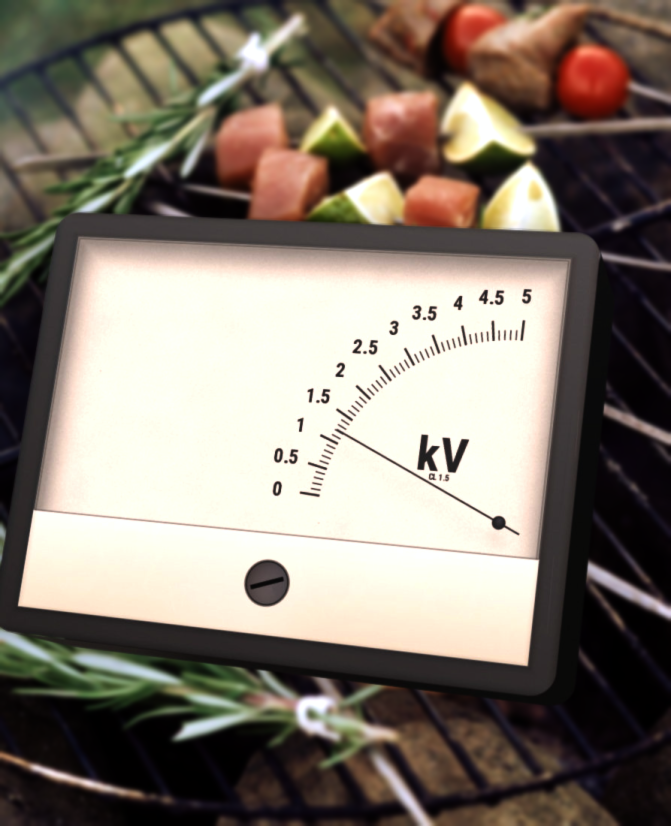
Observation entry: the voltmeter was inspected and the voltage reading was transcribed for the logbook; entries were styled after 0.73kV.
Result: 1.2kV
